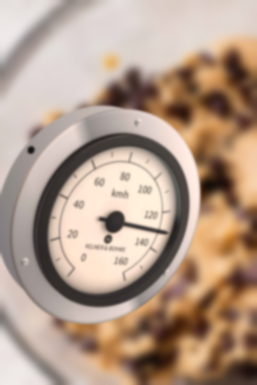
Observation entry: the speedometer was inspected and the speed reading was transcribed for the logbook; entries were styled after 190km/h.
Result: 130km/h
